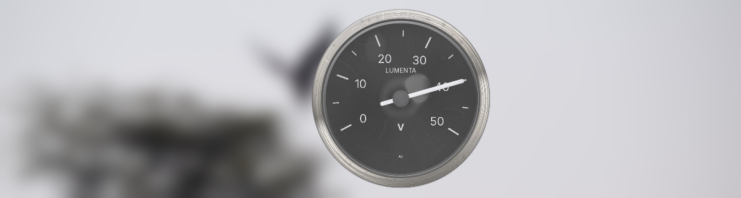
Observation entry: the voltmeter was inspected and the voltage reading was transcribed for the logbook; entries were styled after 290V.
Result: 40V
